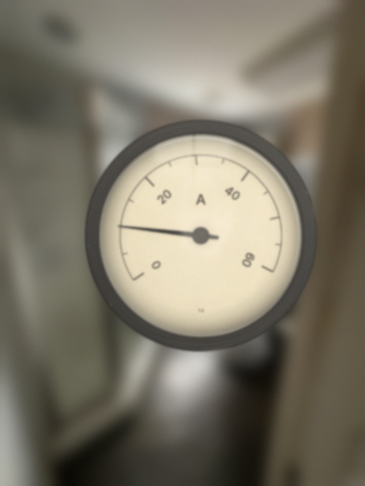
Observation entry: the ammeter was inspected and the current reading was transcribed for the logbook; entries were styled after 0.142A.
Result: 10A
